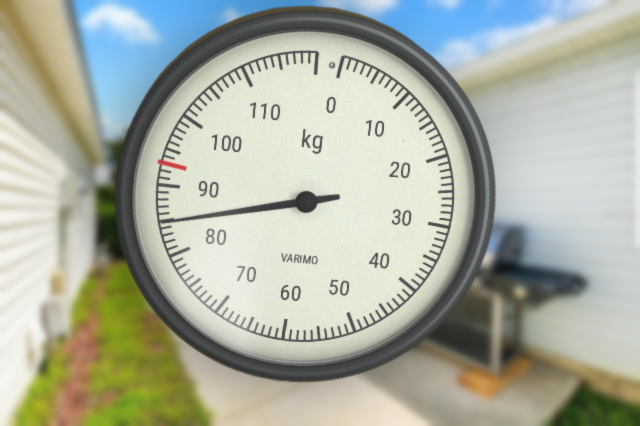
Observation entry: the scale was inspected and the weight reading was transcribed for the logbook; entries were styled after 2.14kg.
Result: 85kg
